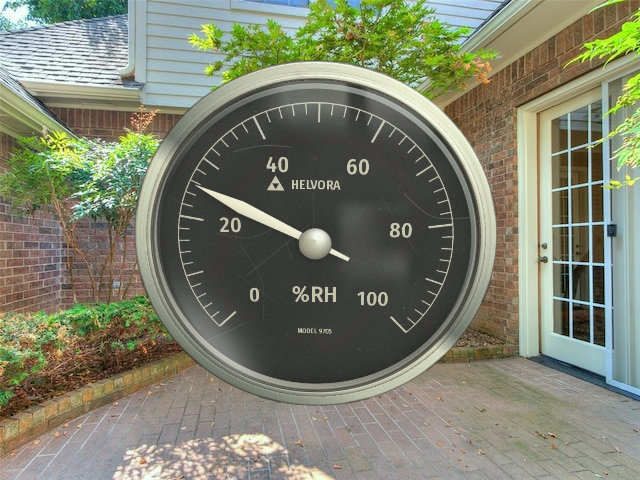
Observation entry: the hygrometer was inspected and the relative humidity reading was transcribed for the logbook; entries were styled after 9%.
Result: 26%
